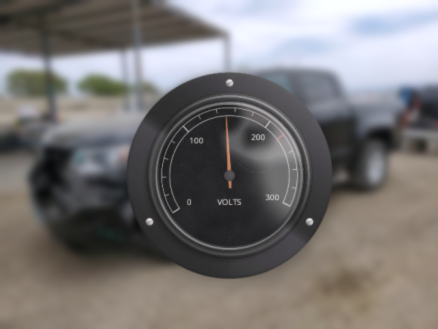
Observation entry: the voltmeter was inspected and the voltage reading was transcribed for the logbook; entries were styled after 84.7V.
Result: 150V
